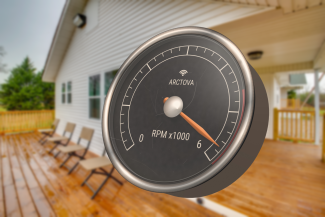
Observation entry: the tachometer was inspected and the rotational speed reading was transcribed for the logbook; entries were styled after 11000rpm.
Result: 5700rpm
